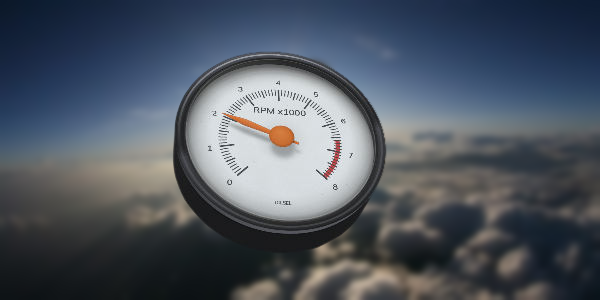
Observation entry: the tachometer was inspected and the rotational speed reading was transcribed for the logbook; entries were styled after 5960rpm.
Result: 2000rpm
